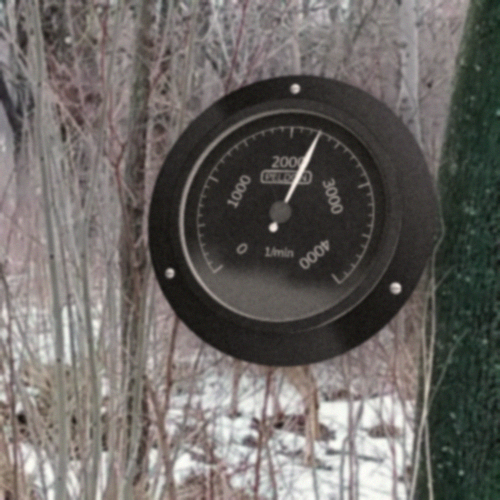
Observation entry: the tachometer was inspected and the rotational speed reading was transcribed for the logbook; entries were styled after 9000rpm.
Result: 2300rpm
